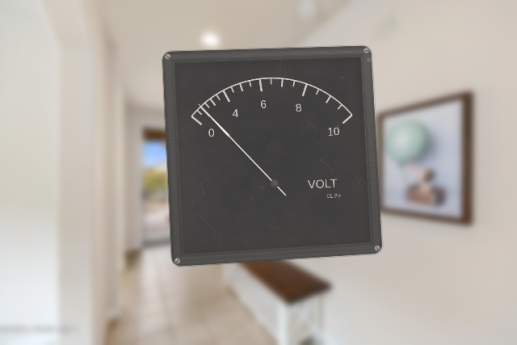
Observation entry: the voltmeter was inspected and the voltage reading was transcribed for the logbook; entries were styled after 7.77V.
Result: 2V
